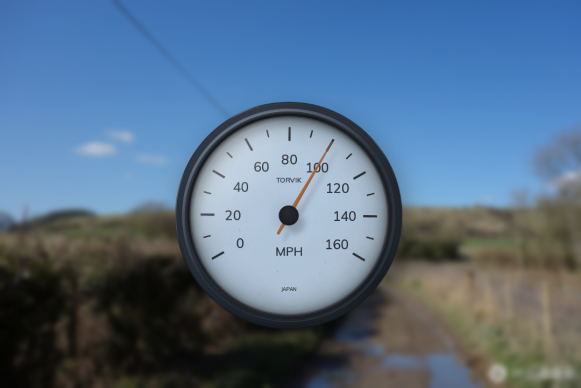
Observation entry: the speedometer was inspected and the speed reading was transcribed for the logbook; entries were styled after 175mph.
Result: 100mph
